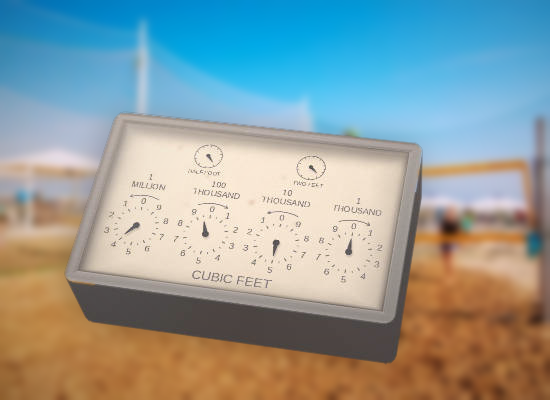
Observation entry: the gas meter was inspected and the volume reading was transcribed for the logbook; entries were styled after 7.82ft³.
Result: 395000ft³
